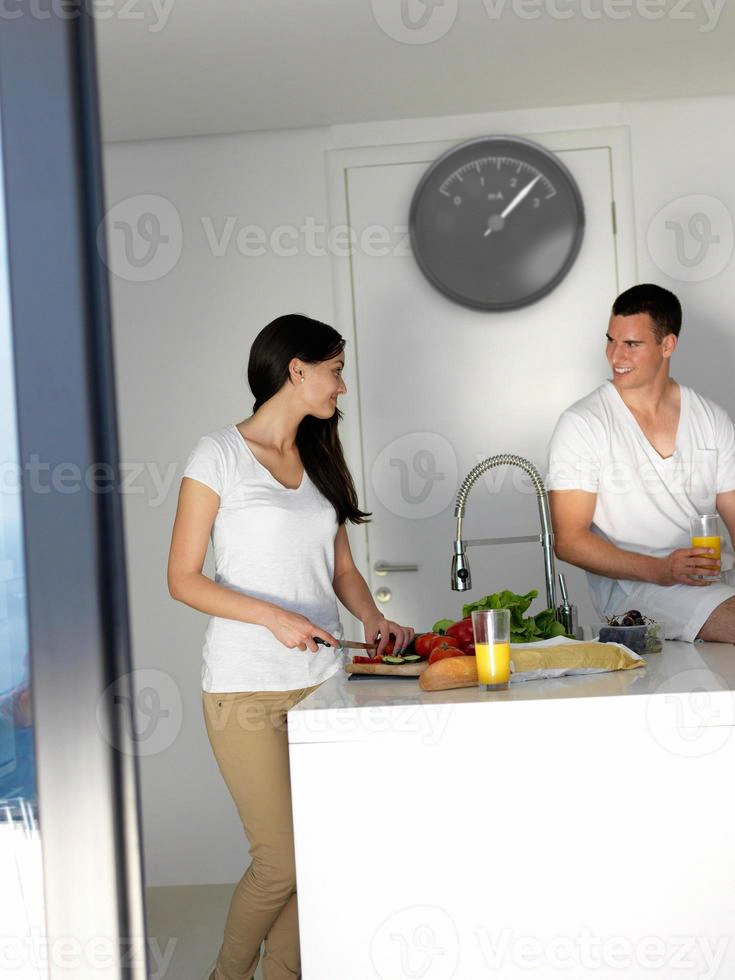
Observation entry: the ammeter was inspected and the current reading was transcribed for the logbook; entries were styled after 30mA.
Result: 2.5mA
